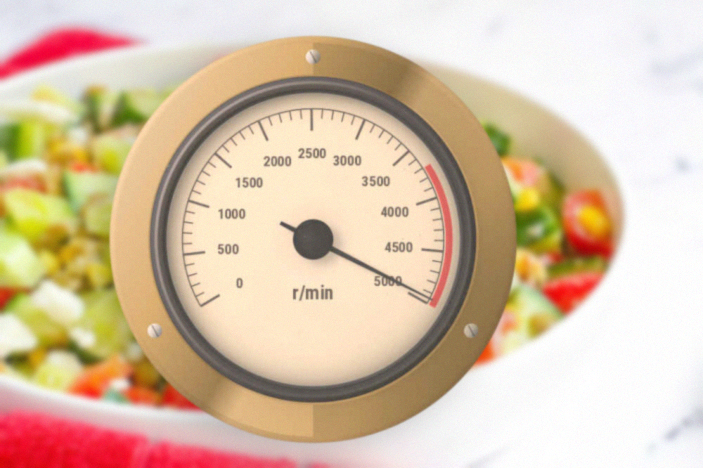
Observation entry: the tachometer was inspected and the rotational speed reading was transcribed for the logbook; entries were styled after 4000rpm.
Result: 4950rpm
